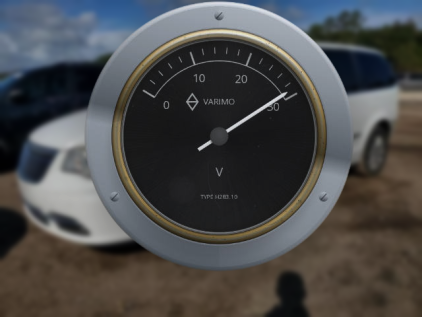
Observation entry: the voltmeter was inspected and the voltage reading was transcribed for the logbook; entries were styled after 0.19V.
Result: 29V
